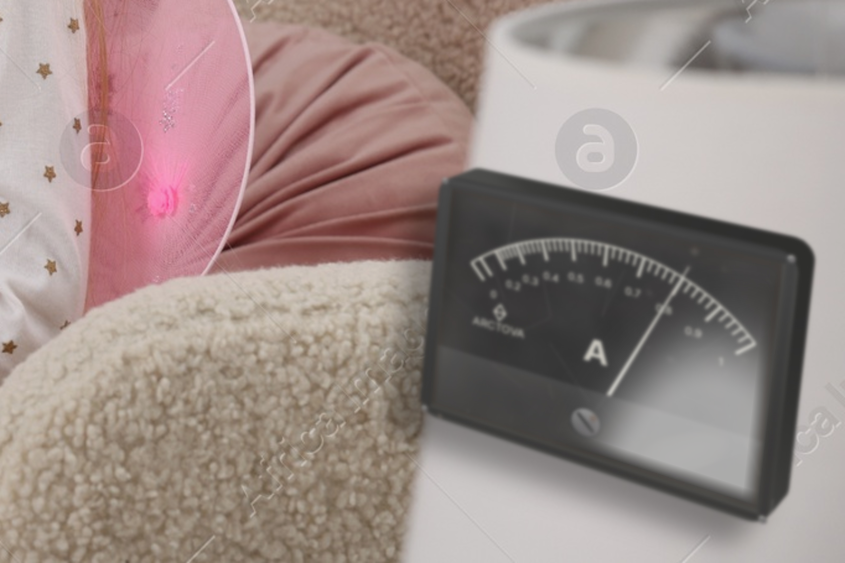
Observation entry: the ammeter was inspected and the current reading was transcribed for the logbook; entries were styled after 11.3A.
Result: 0.8A
